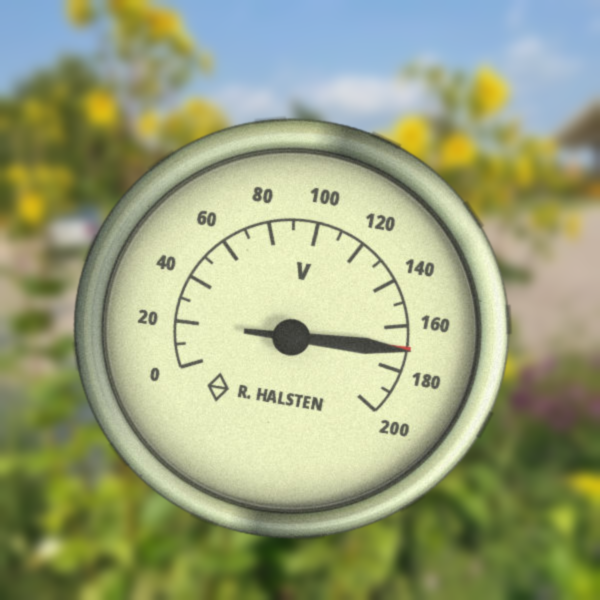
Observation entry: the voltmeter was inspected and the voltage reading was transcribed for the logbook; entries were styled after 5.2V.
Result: 170V
